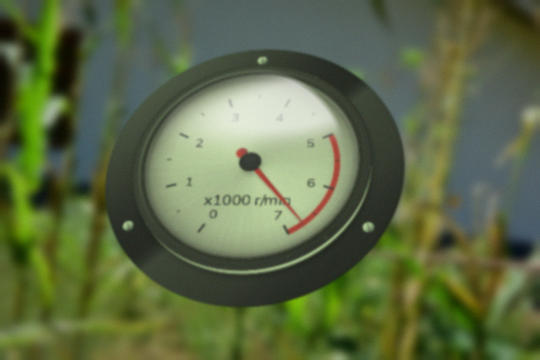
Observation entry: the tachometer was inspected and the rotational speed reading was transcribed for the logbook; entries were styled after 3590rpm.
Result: 6750rpm
